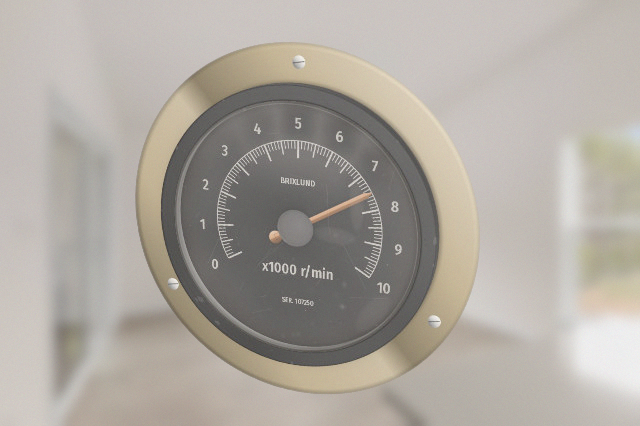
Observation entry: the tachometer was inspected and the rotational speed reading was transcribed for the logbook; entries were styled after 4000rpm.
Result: 7500rpm
